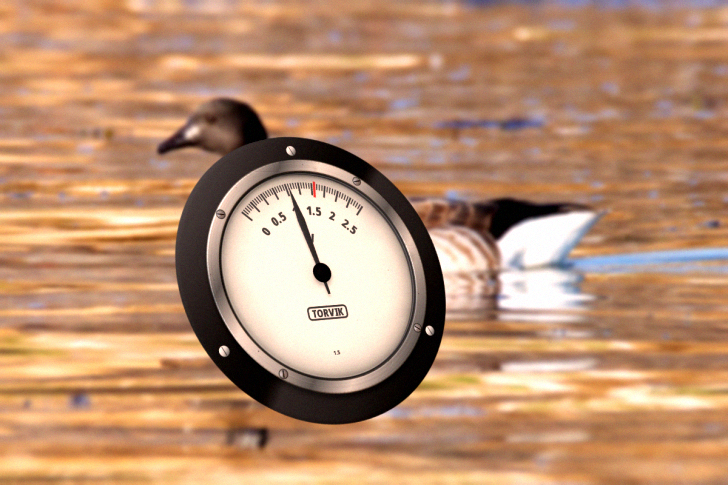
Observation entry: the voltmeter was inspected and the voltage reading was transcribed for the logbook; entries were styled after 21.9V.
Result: 1V
